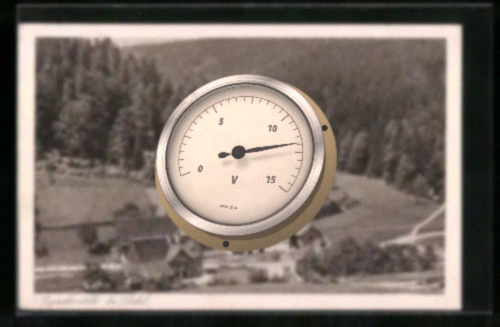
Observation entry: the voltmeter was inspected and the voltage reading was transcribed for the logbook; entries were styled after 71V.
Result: 12V
